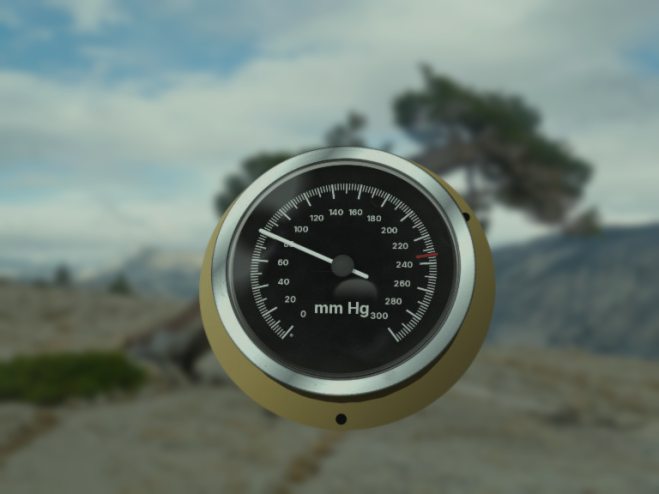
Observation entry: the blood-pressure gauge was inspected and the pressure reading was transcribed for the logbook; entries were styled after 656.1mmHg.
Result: 80mmHg
